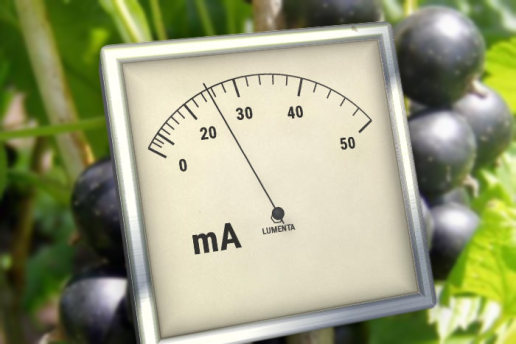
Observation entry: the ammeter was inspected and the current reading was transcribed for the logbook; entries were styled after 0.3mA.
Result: 25mA
